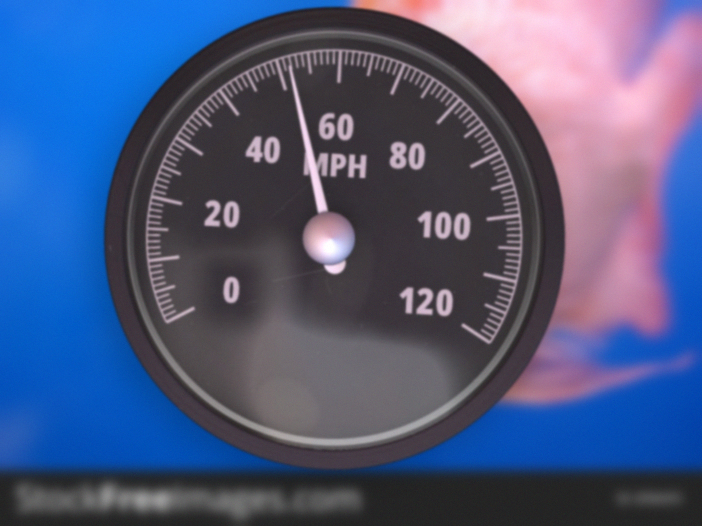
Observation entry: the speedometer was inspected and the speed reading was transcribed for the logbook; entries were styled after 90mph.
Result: 52mph
